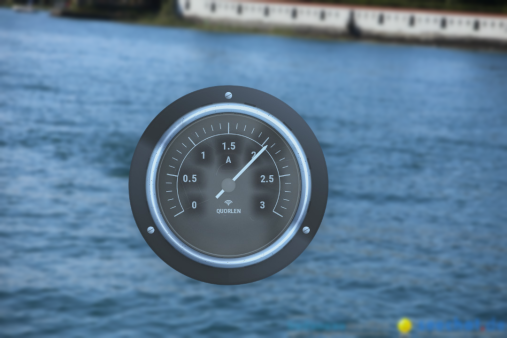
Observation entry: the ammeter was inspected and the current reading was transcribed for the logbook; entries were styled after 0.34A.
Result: 2.05A
